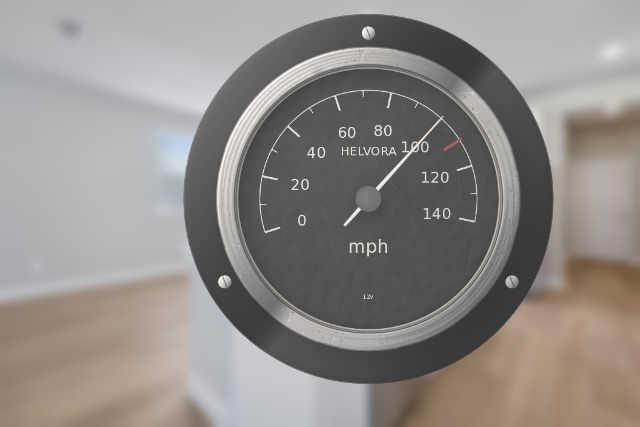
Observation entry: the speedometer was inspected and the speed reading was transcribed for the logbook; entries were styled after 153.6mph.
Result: 100mph
